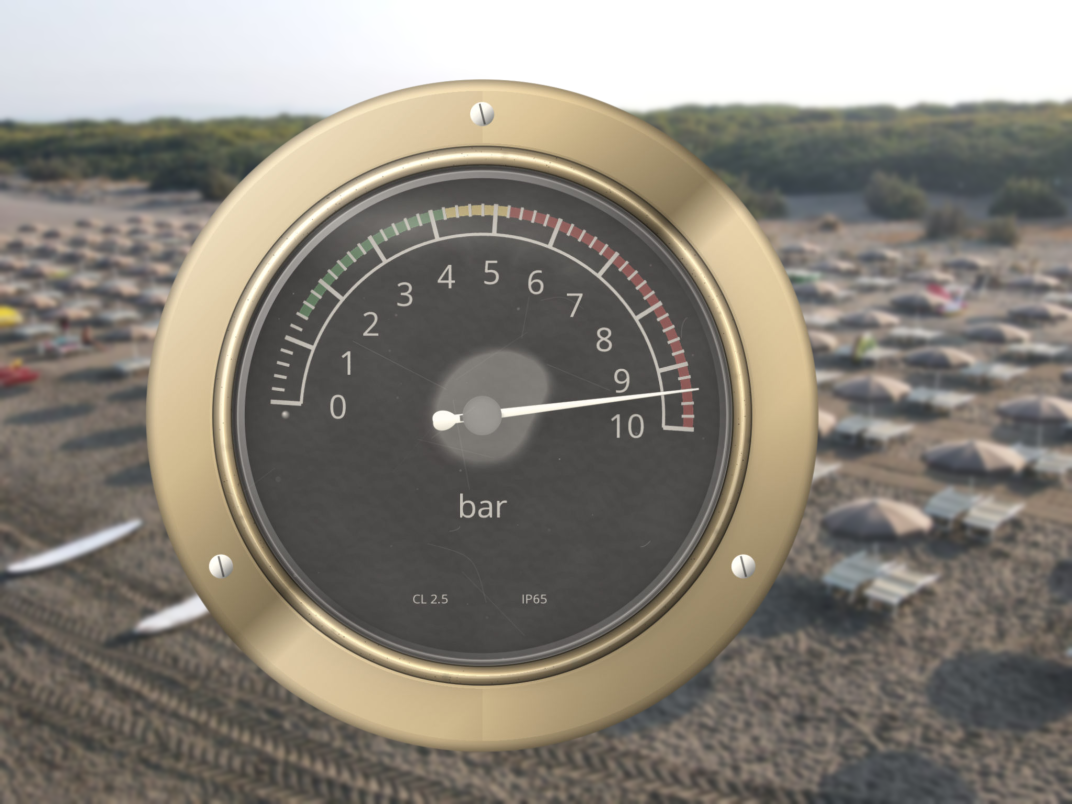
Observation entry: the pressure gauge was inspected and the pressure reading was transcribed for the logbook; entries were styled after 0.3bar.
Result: 9.4bar
